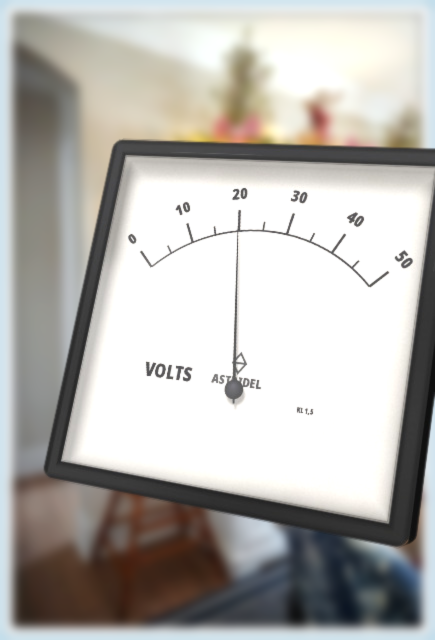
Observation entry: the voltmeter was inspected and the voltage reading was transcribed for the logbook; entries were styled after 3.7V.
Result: 20V
